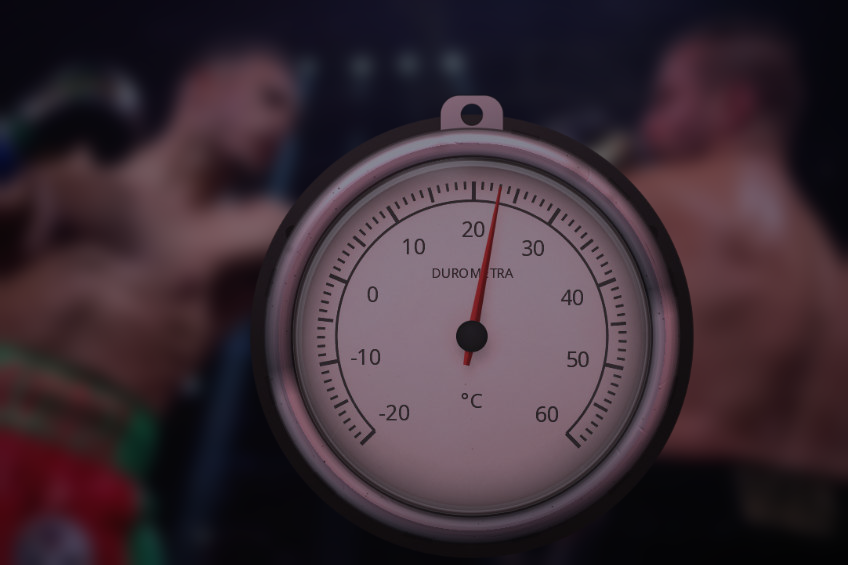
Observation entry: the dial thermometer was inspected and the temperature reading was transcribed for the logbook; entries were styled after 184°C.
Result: 23°C
